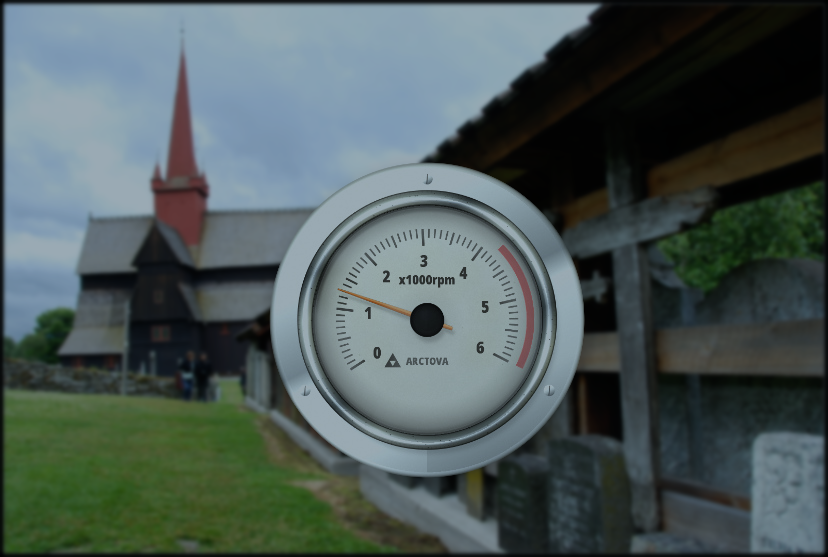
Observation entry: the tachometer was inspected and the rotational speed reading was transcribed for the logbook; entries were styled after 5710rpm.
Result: 1300rpm
